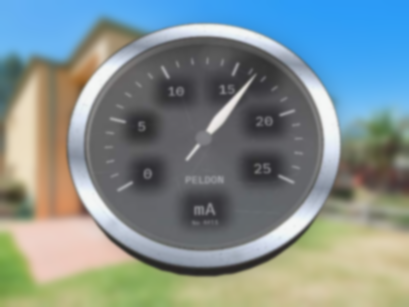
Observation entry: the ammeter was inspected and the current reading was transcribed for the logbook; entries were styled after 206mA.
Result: 16.5mA
